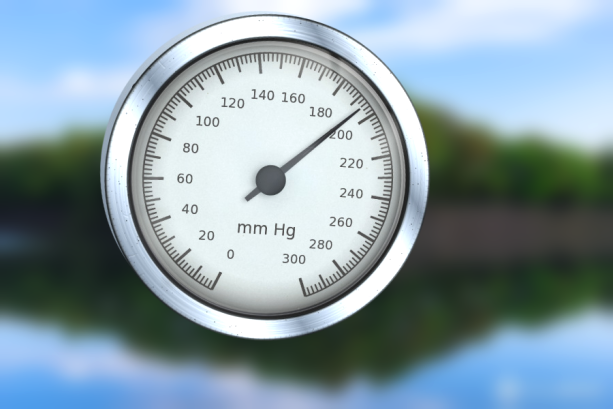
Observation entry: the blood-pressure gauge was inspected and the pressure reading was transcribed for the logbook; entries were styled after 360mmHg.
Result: 194mmHg
